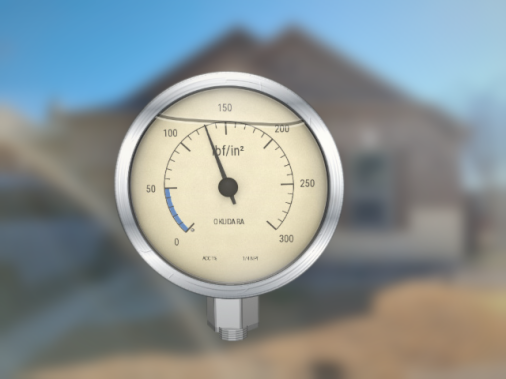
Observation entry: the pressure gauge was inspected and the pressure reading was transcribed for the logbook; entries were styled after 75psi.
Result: 130psi
